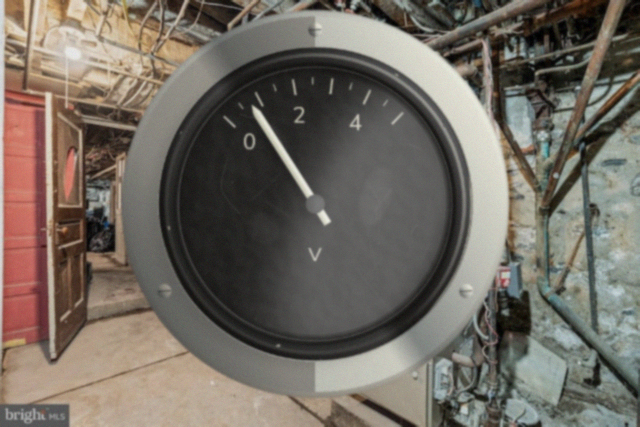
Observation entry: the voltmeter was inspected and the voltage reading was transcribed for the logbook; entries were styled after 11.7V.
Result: 0.75V
